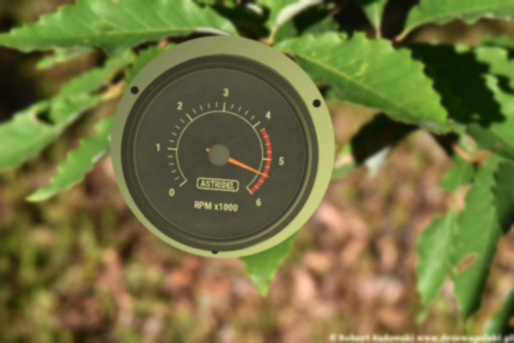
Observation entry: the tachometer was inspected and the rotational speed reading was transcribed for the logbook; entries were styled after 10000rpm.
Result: 5400rpm
